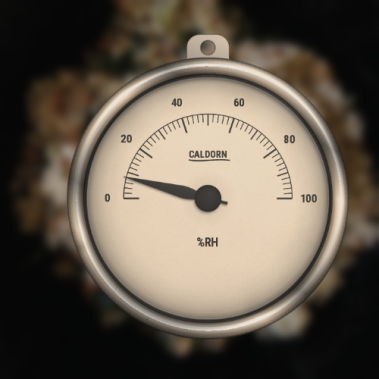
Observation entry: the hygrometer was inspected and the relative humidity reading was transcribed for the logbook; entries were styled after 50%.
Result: 8%
